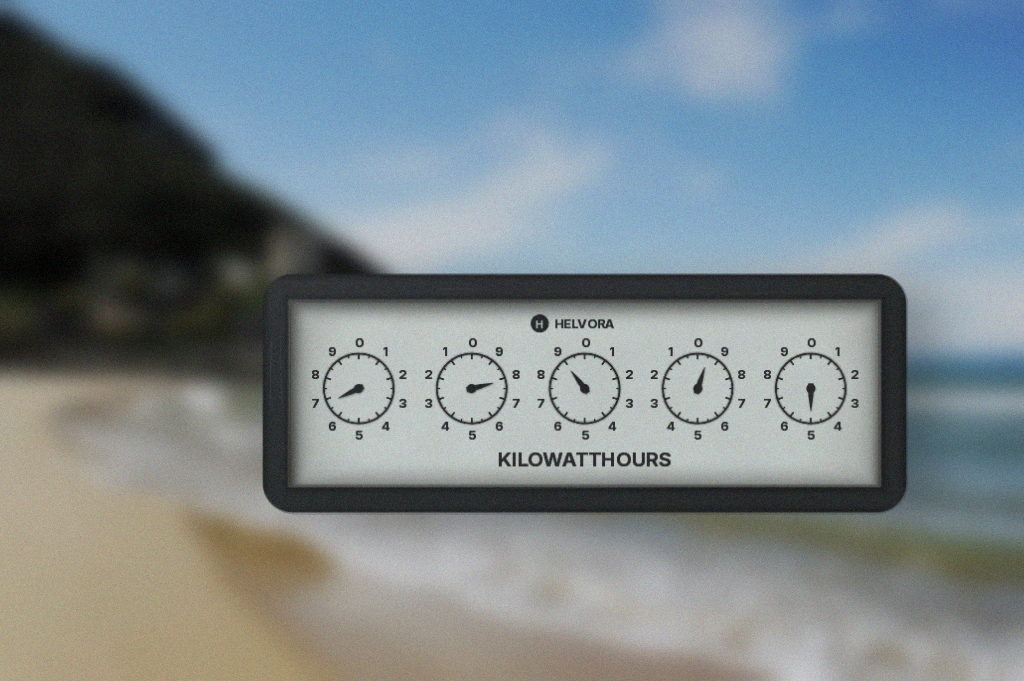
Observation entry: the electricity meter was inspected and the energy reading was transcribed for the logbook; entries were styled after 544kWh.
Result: 67895kWh
